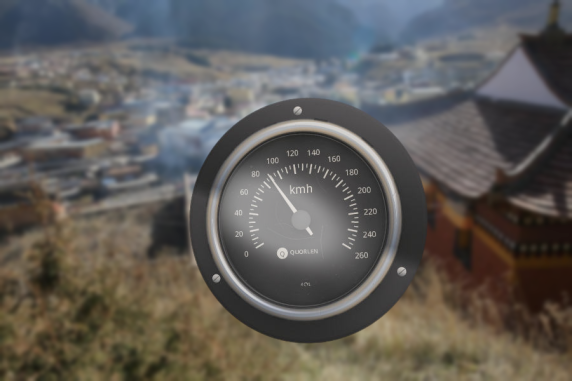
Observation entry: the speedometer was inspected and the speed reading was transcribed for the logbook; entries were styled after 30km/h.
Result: 90km/h
